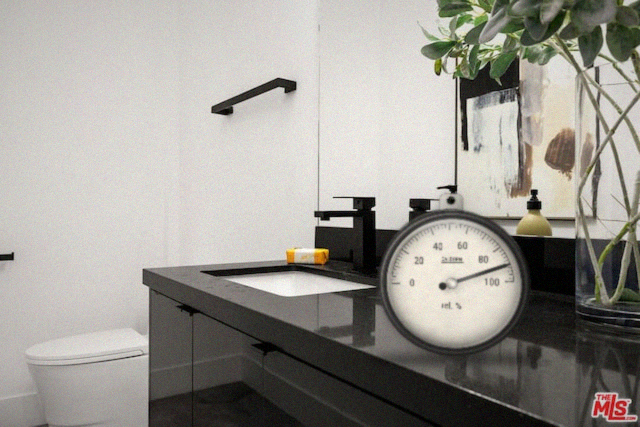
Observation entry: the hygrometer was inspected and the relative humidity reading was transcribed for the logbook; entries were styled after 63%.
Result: 90%
